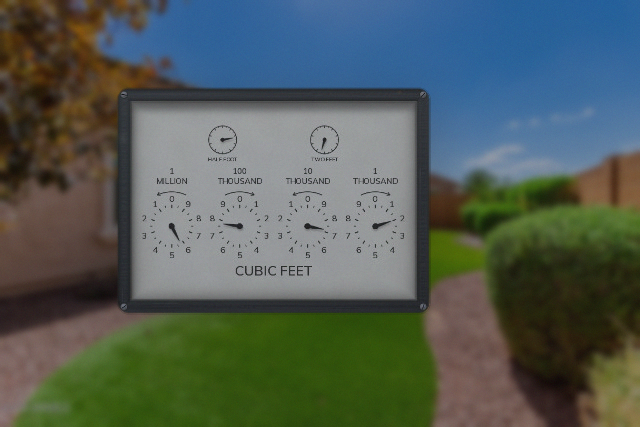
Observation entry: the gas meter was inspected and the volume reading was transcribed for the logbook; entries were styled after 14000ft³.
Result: 577200ft³
